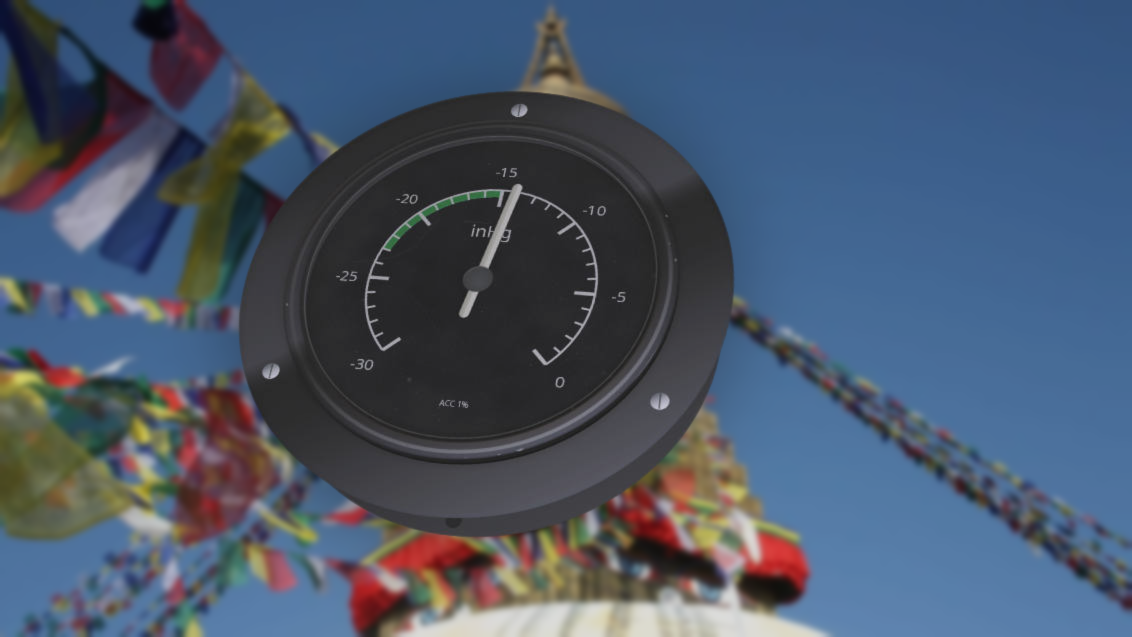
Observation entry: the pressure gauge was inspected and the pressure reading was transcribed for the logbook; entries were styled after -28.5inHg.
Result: -14inHg
